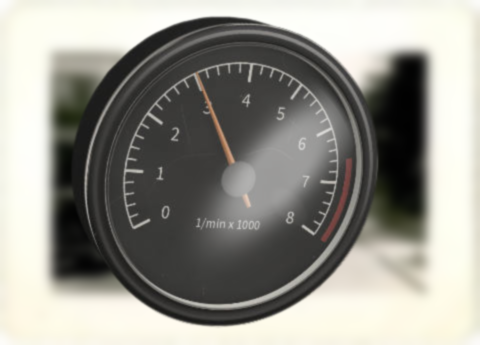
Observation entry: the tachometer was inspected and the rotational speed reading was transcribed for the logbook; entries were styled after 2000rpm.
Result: 3000rpm
